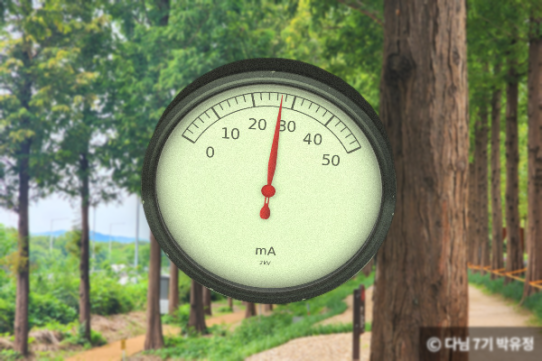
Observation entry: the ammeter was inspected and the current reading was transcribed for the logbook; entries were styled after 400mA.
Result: 27mA
